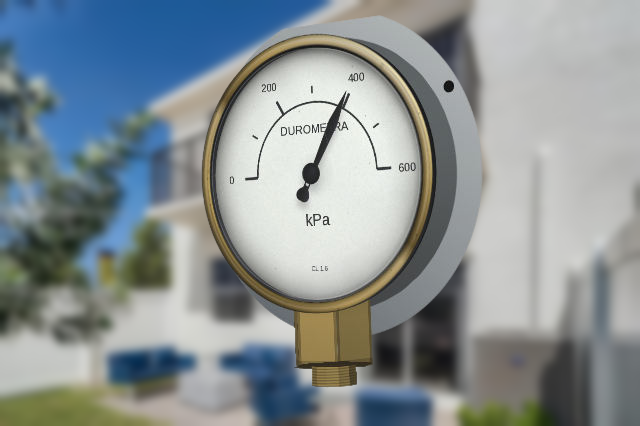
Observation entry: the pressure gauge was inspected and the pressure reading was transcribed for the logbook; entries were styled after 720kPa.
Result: 400kPa
